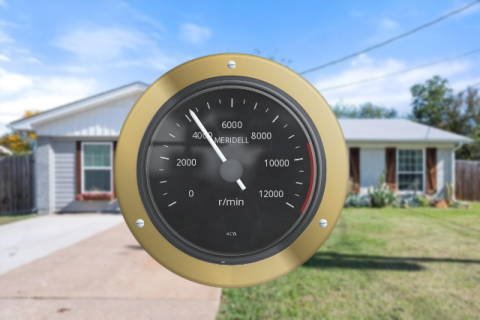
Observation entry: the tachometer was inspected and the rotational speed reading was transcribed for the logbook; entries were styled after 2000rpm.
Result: 4250rpm
